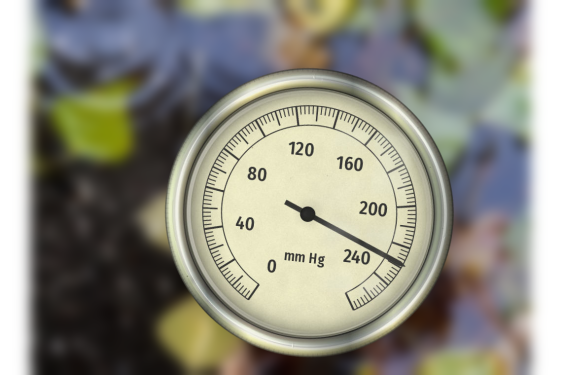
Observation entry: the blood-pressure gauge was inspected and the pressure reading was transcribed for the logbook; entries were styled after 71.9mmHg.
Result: 228mmHg
